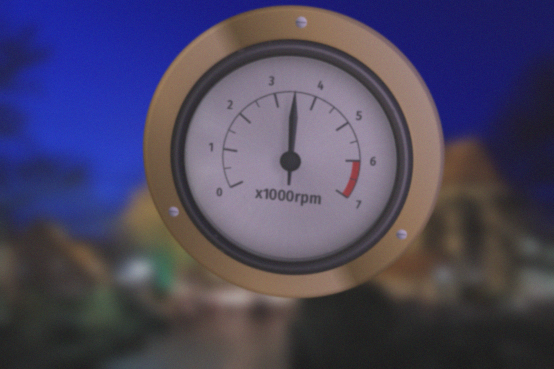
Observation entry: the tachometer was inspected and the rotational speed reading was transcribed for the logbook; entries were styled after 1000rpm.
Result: 3500rpm
